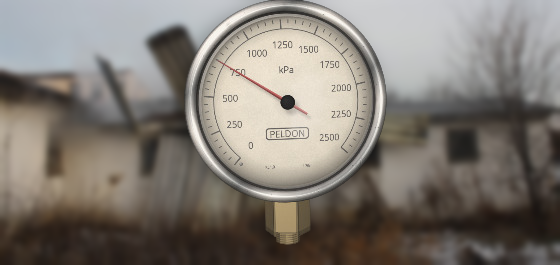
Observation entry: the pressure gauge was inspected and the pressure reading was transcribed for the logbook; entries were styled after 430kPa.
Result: 750kPa
